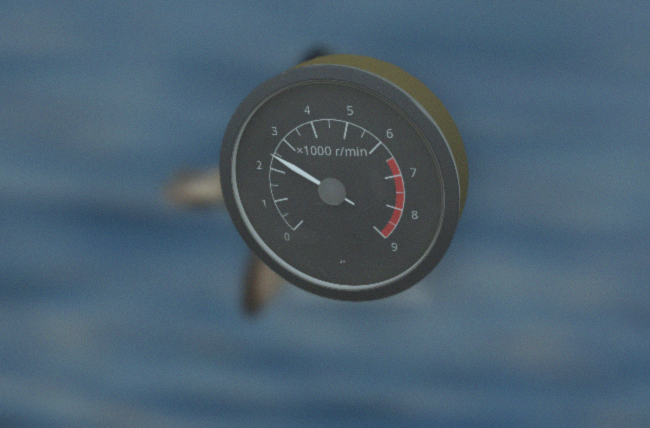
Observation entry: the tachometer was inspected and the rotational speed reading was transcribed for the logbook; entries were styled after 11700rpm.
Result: 2500rpm
